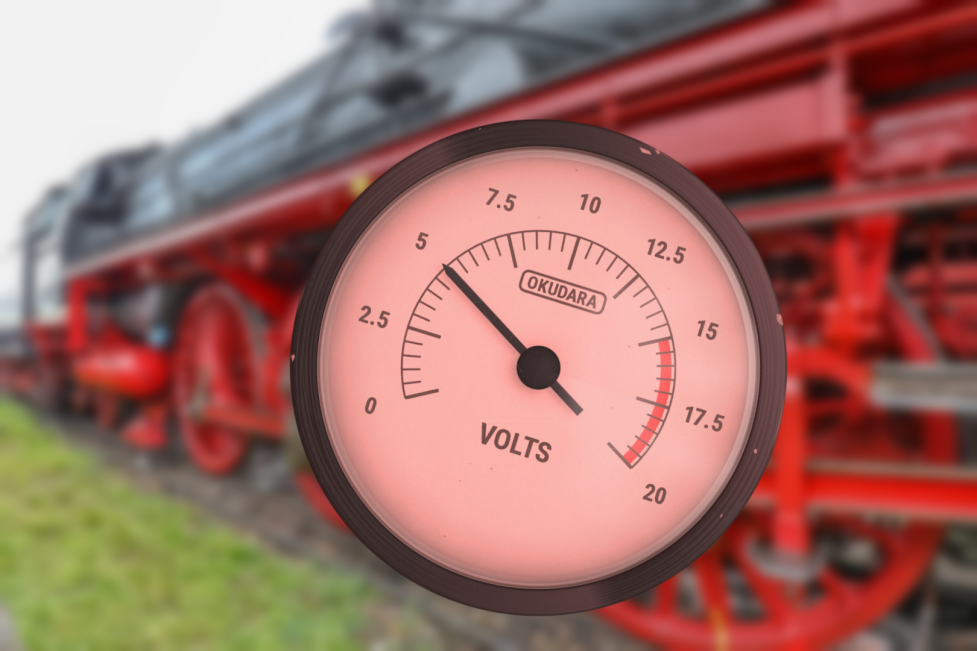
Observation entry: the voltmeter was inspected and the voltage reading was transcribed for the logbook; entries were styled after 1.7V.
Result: 5V
